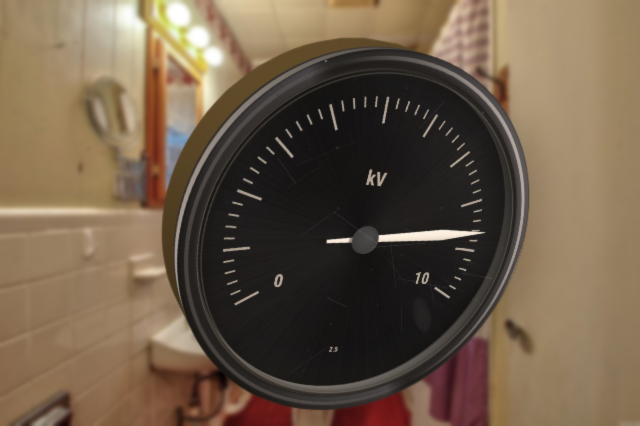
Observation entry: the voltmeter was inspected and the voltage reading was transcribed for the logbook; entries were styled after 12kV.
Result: 8.6kV
